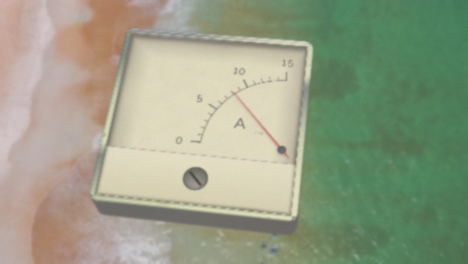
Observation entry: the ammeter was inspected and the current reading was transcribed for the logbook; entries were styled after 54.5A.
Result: 8A
